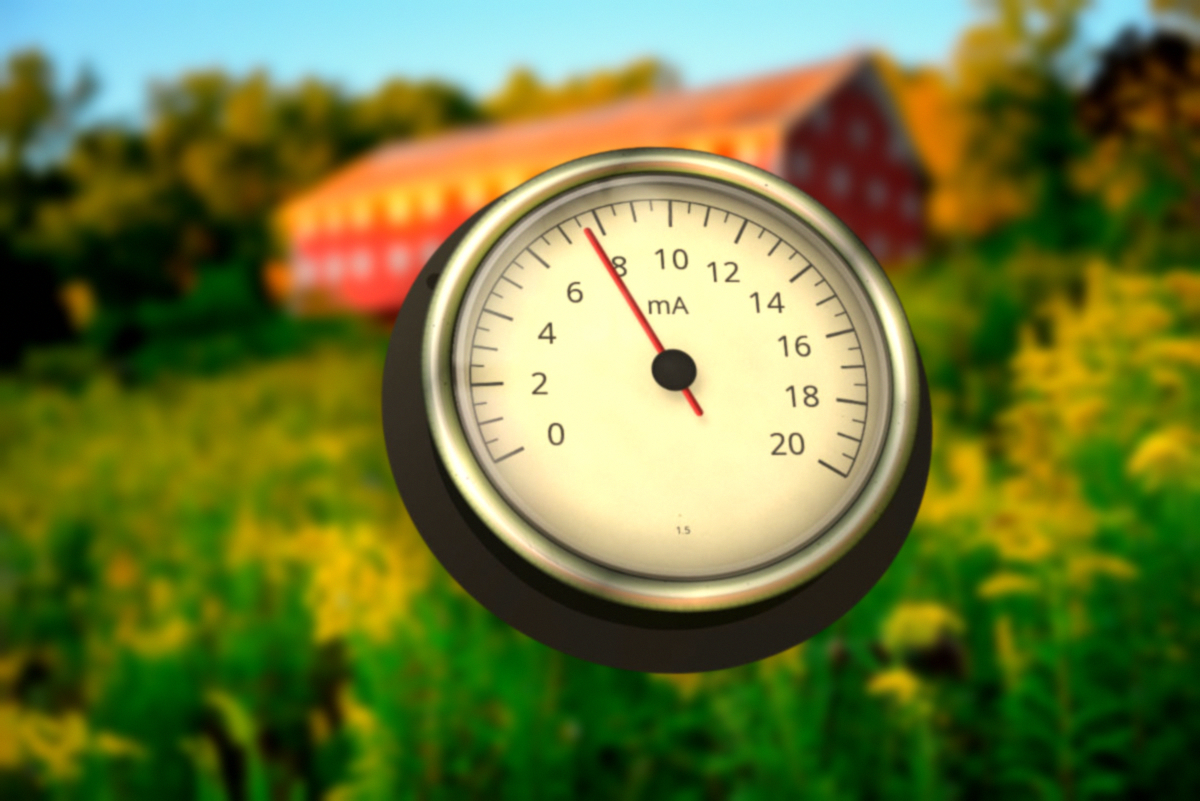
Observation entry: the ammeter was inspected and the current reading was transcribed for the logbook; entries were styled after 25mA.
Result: 7.5mA
